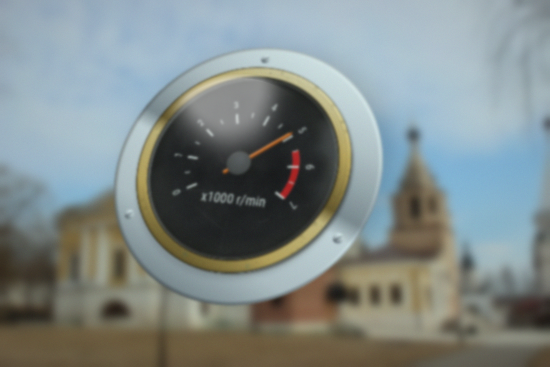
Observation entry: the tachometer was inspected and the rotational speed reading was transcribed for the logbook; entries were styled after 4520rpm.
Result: 5000rpm
